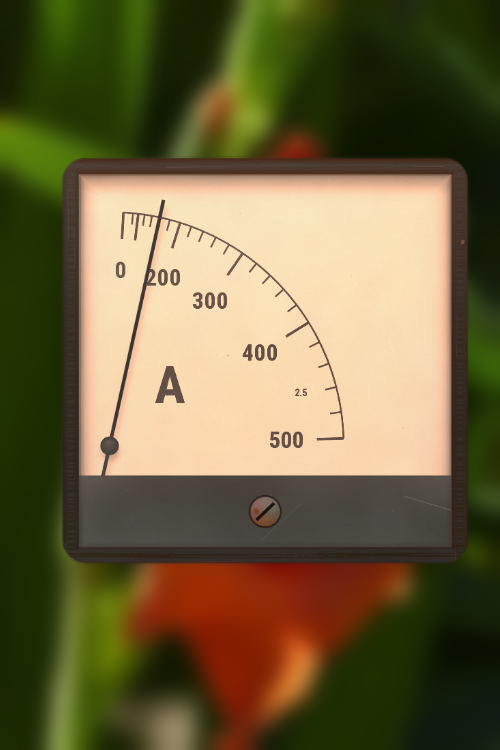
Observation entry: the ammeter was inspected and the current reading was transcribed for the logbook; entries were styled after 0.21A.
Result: 160A
